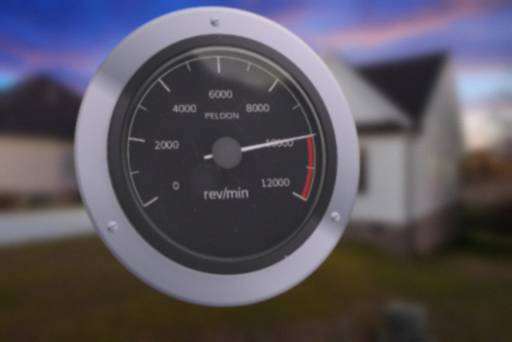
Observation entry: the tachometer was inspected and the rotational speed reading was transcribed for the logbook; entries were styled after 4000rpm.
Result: 10000rpm
